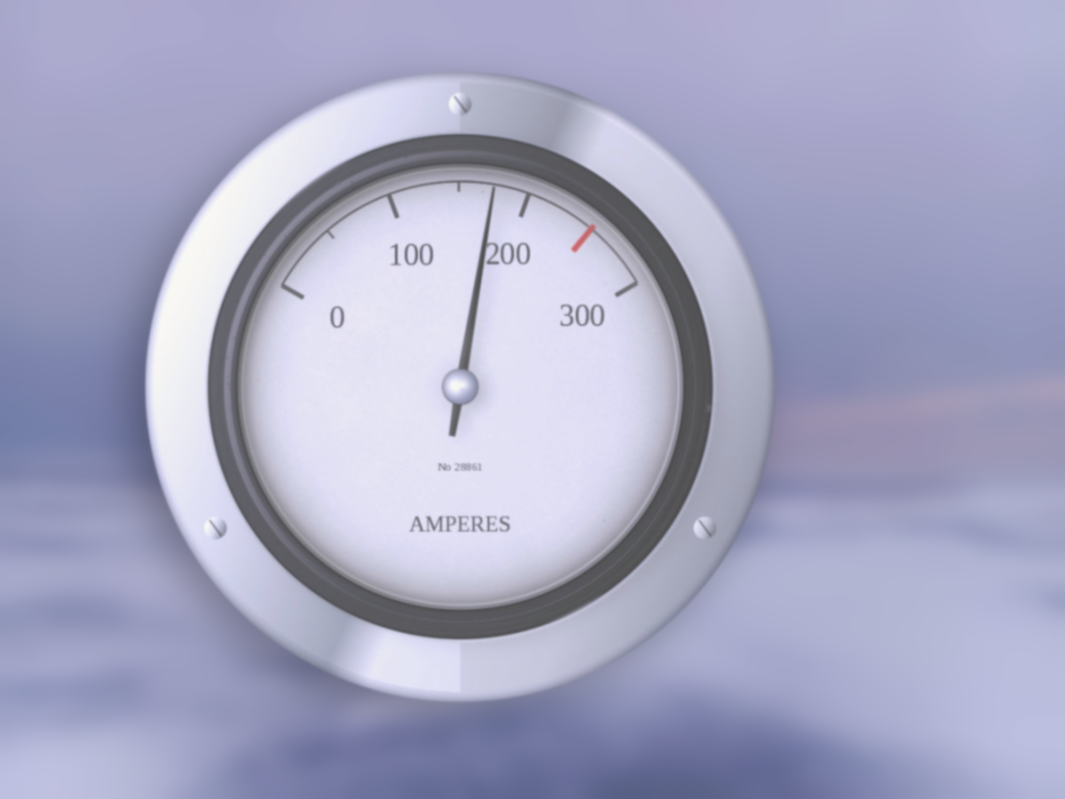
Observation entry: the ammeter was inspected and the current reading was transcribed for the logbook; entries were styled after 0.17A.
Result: 175A
